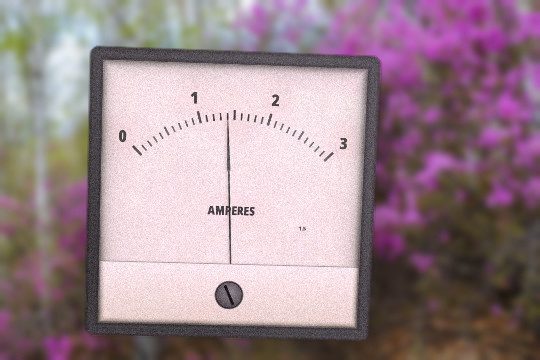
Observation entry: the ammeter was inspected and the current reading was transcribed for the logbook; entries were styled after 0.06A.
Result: 1.4A
